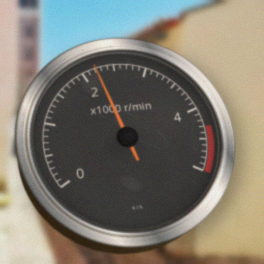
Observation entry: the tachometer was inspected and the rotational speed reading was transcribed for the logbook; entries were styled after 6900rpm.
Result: 2200rpm
